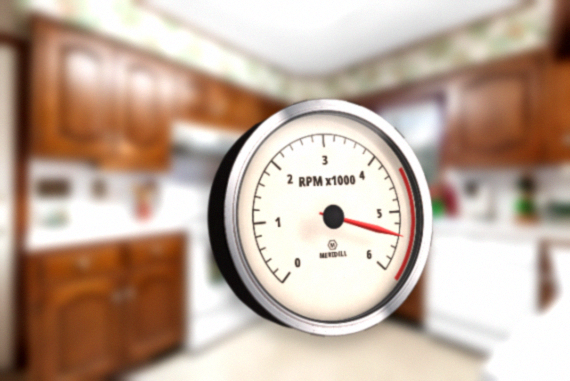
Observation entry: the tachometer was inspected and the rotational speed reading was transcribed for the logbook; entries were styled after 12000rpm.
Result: 5400rpm
